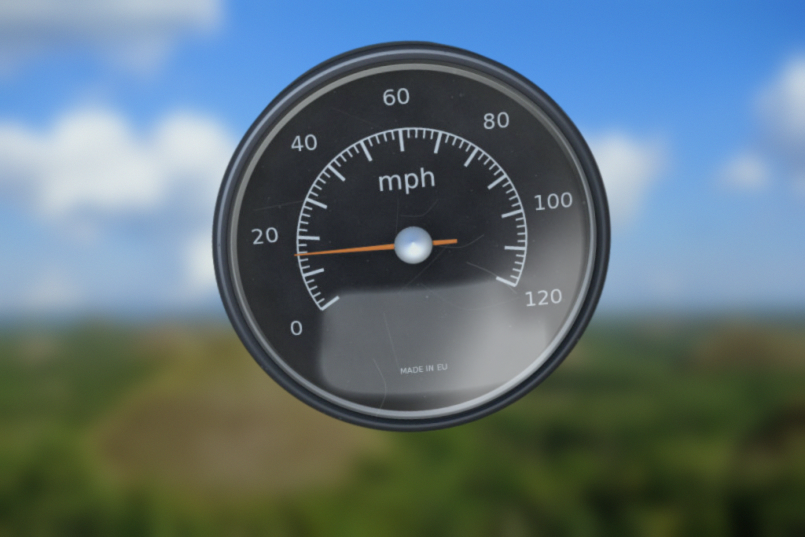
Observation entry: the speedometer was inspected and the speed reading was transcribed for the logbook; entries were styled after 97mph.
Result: 16mph
